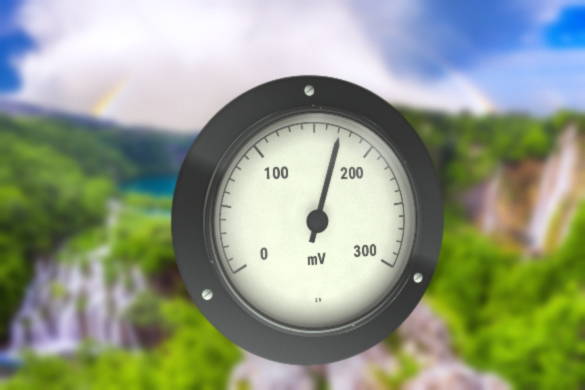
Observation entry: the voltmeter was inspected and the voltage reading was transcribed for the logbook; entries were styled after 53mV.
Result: 170mV
